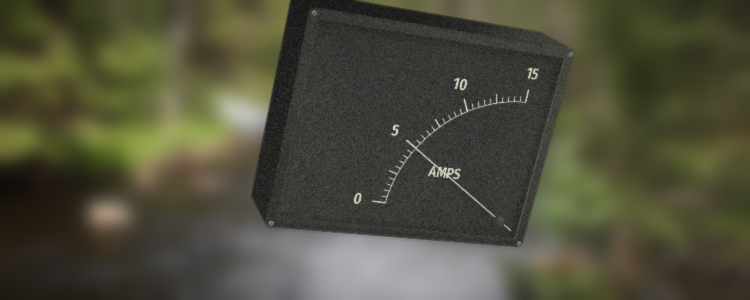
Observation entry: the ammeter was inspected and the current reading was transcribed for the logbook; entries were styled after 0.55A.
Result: 5A
